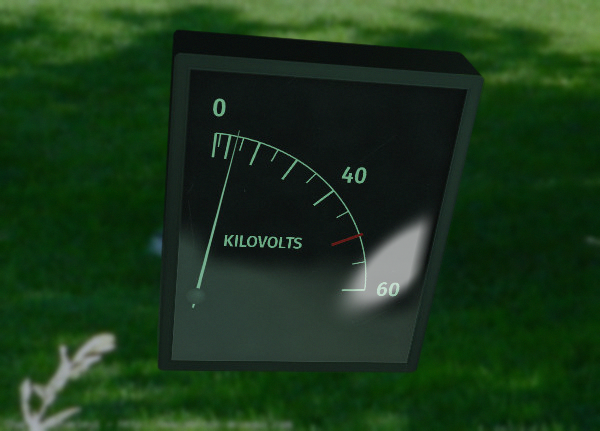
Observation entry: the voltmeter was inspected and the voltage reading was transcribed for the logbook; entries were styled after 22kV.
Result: 12.5kV
